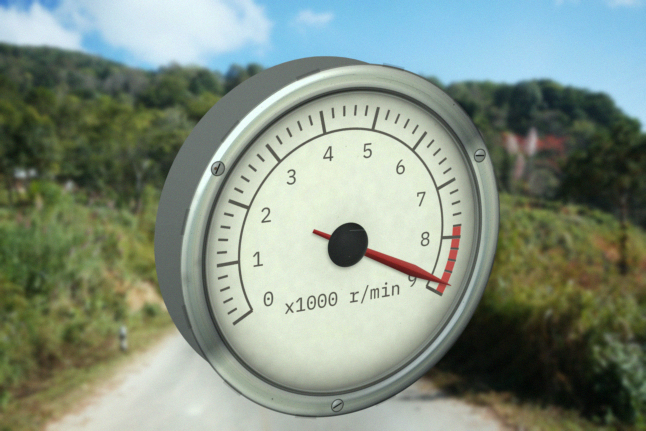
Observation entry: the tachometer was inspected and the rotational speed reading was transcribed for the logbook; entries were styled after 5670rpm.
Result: 8800rpm
